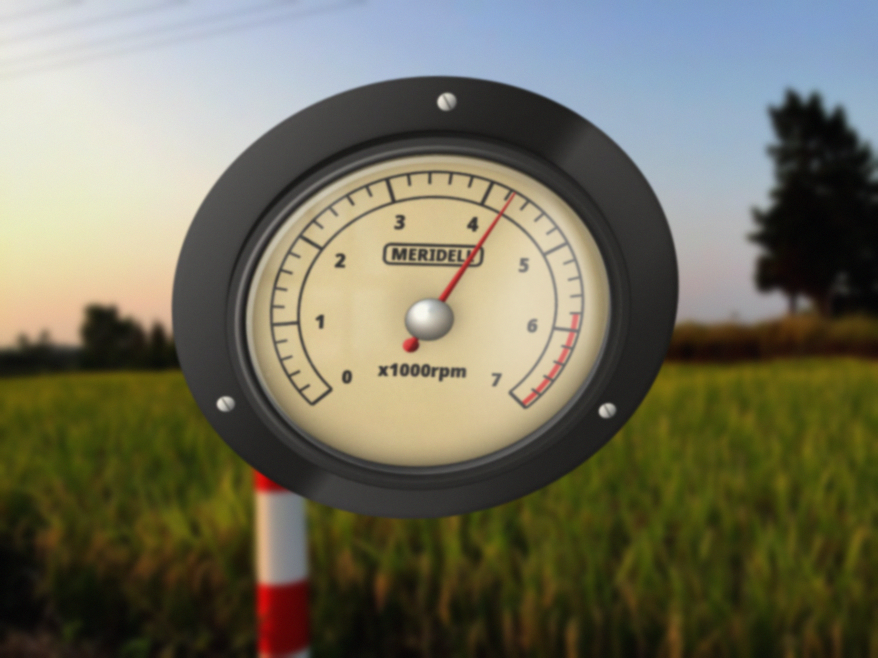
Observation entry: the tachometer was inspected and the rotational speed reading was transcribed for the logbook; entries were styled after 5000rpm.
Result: 4200rpm
